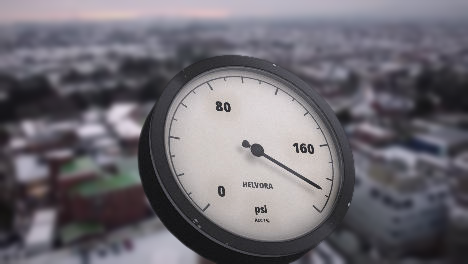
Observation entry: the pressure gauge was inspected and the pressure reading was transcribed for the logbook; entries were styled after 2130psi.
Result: 190psi
